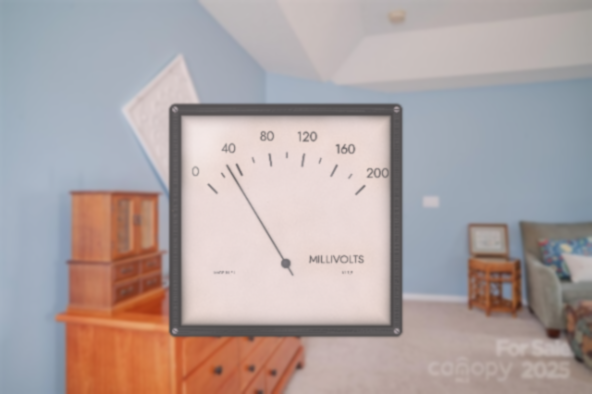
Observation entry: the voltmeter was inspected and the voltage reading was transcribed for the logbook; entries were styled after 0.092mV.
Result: 30mV
